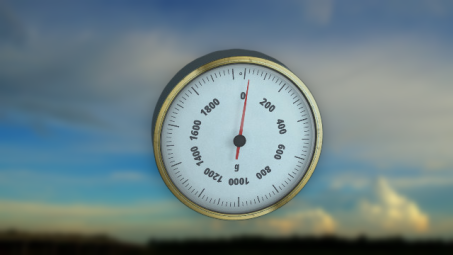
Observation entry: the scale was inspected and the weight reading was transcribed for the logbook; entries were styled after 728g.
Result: 20g
